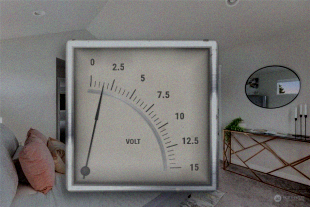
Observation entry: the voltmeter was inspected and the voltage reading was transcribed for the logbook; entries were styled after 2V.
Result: 1.5V
